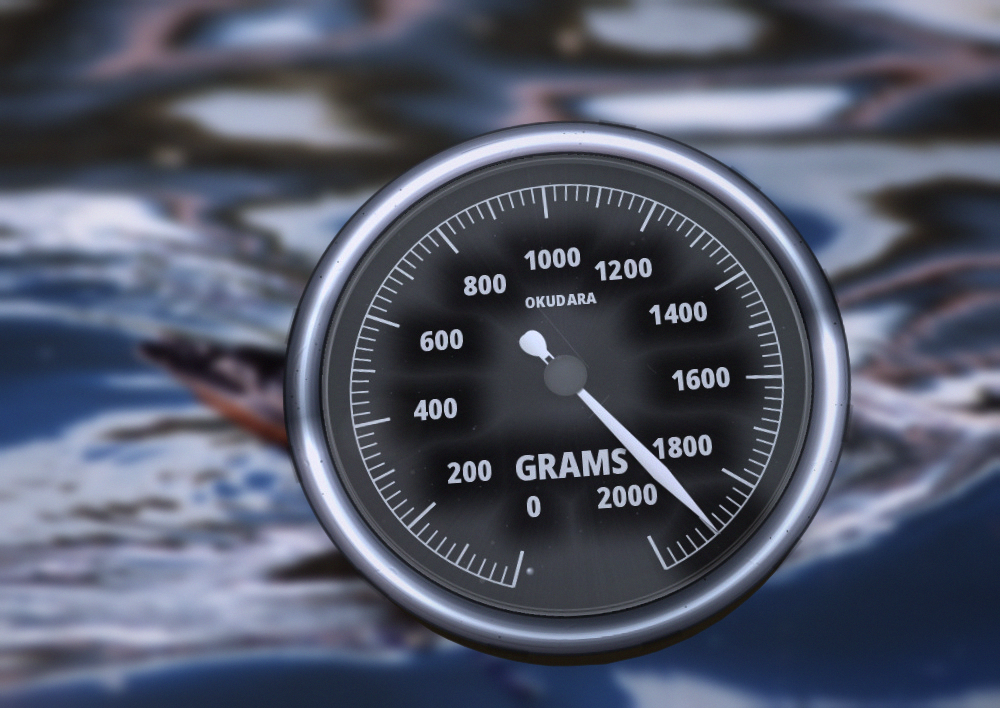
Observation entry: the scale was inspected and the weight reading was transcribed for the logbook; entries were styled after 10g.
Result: 1900g
